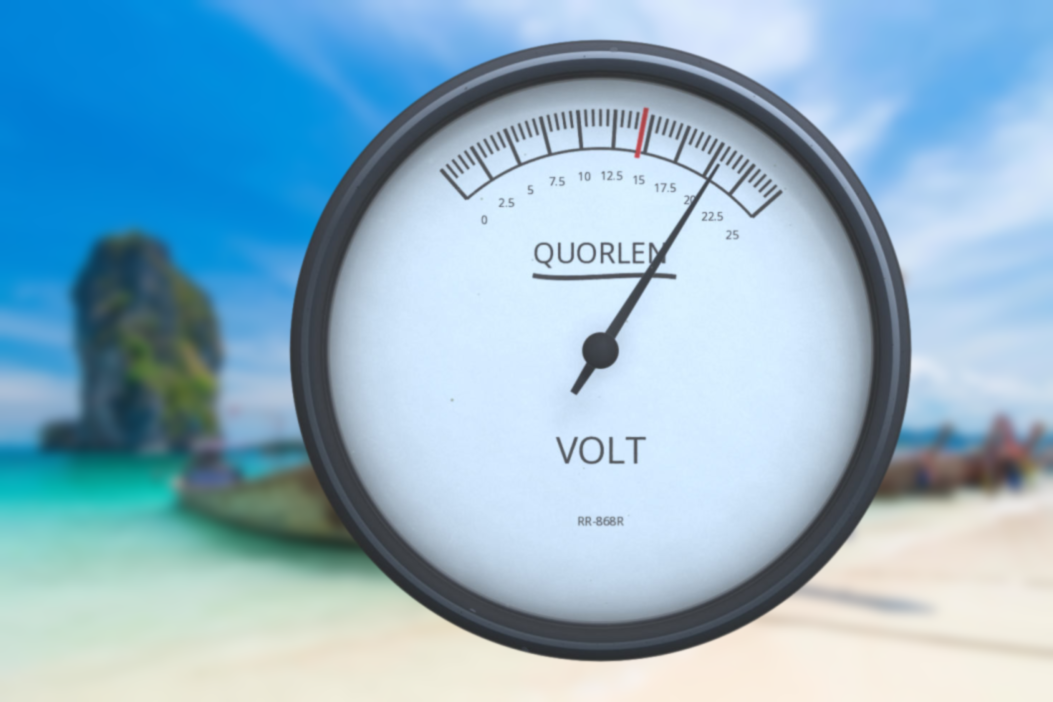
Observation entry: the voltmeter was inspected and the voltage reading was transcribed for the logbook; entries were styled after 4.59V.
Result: 20.5V
